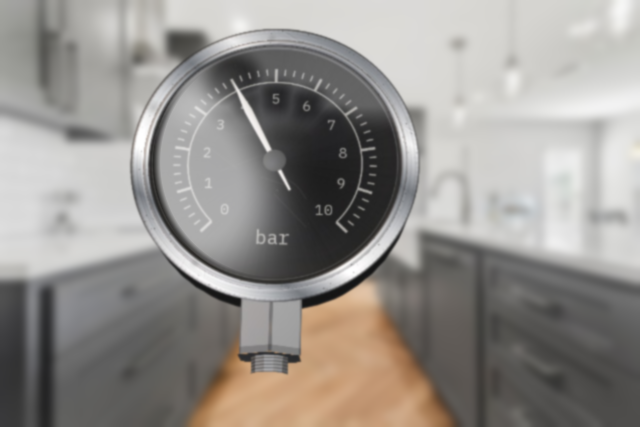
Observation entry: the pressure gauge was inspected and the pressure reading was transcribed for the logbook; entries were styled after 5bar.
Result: 4bar
